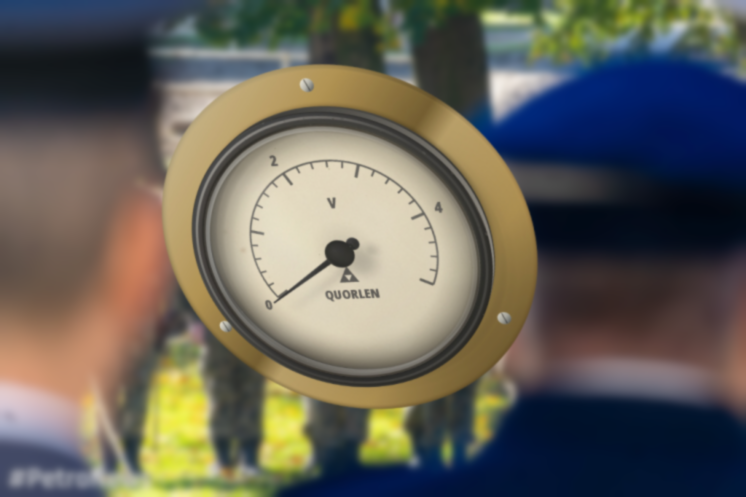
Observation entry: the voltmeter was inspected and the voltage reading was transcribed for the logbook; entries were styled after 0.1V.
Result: 0V
